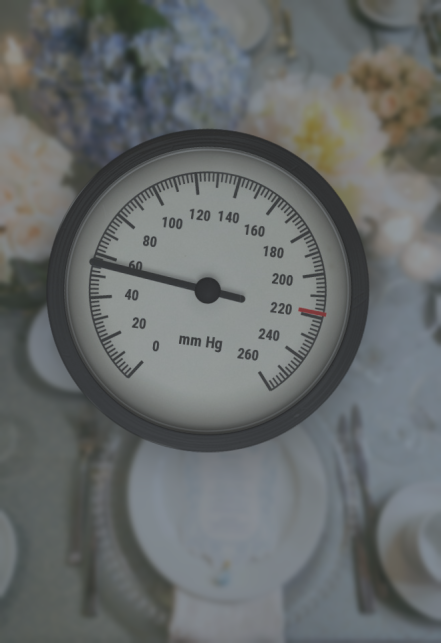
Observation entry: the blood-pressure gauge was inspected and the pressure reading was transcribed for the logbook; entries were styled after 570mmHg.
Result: 56mmHg
